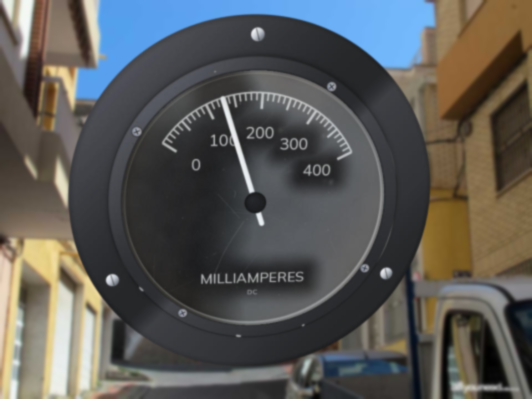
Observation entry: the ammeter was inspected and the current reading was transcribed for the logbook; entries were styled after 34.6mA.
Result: 130mA
